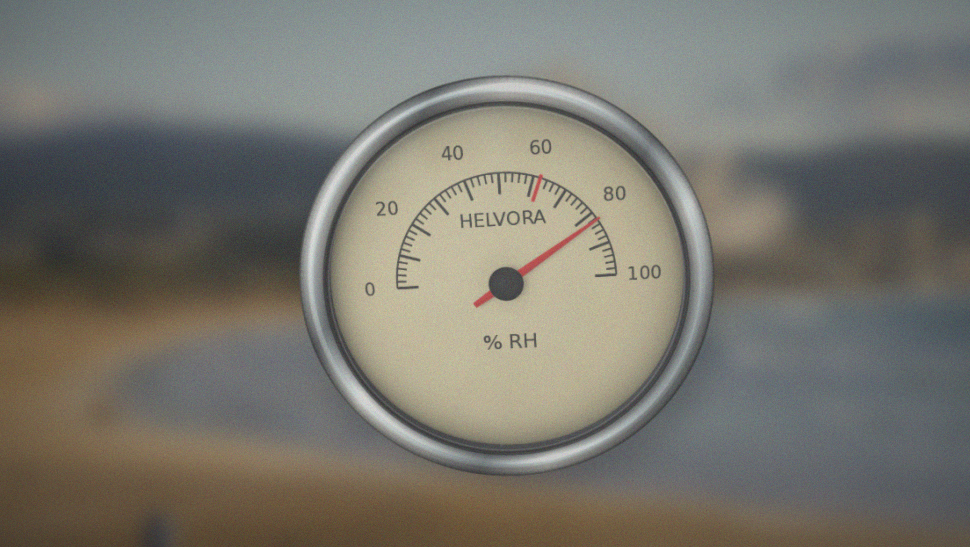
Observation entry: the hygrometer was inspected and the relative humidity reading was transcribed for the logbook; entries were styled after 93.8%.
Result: 82%
